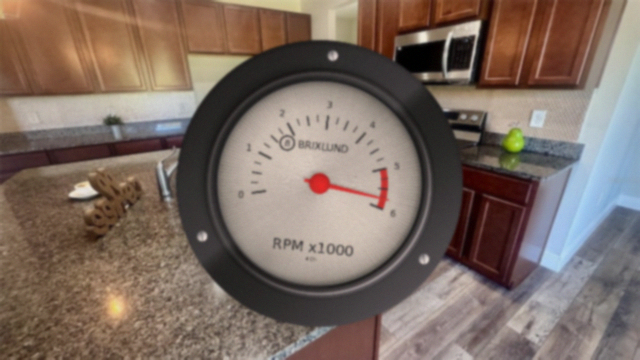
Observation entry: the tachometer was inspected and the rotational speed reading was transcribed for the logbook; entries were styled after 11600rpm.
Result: 5750rpm
